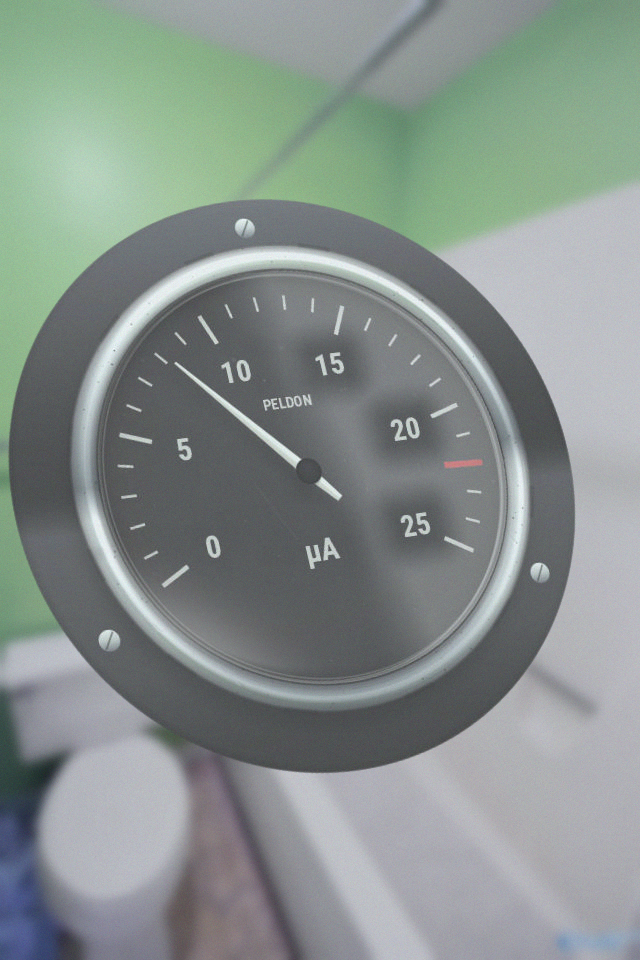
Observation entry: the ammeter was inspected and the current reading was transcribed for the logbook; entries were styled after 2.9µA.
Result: 8µA
